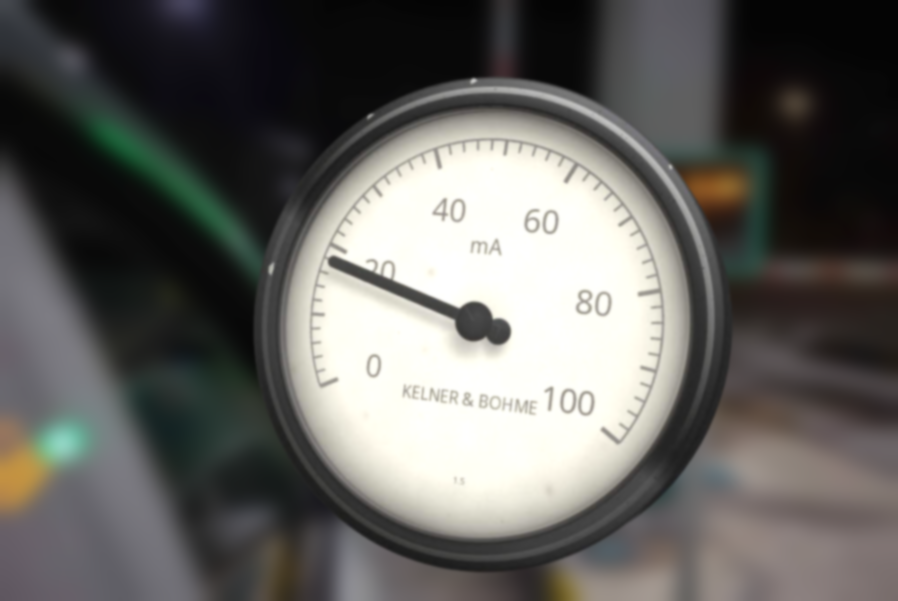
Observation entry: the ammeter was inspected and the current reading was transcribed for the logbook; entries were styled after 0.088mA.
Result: 18mA
